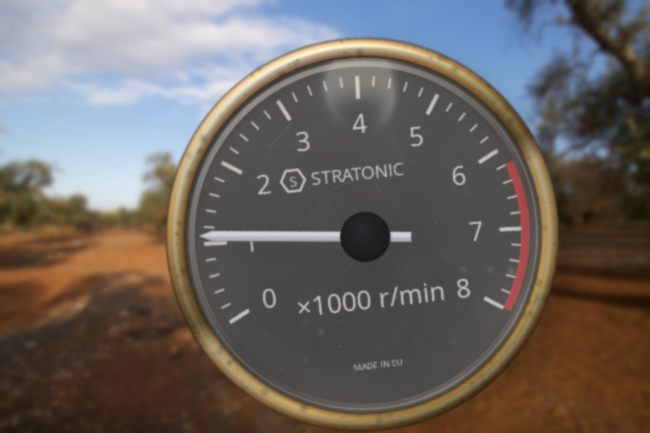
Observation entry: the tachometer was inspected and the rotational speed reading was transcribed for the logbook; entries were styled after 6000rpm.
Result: 1100rpm
